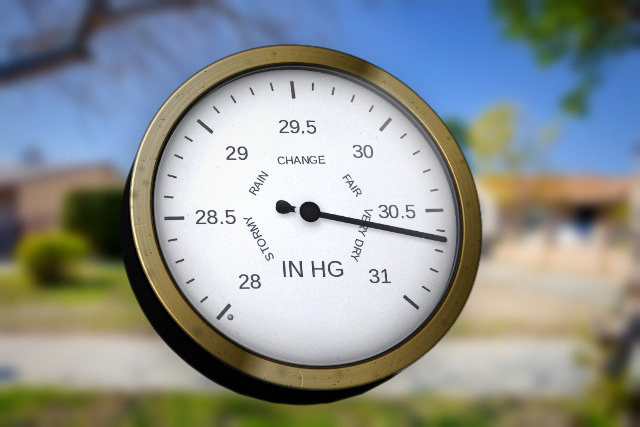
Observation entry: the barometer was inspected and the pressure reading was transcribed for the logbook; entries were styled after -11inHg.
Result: 30.65inHg
